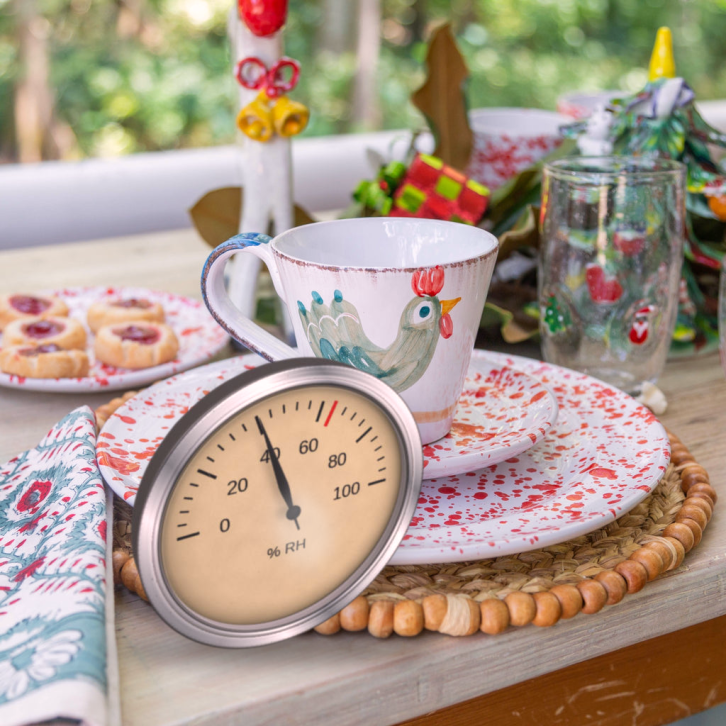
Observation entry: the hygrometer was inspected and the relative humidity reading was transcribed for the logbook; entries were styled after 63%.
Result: 40%
